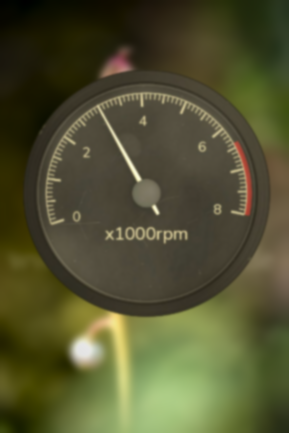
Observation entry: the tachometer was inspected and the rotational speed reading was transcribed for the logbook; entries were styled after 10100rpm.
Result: 3000rpm
